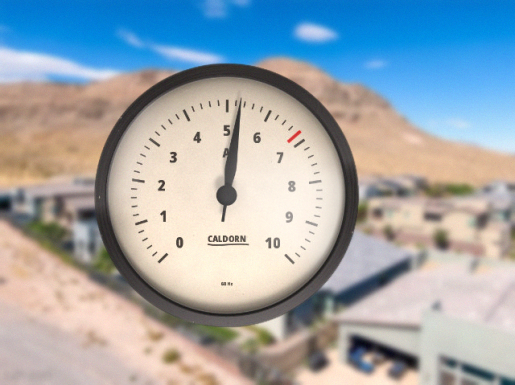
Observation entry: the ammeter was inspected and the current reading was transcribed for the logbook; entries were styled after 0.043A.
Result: 5.3A
